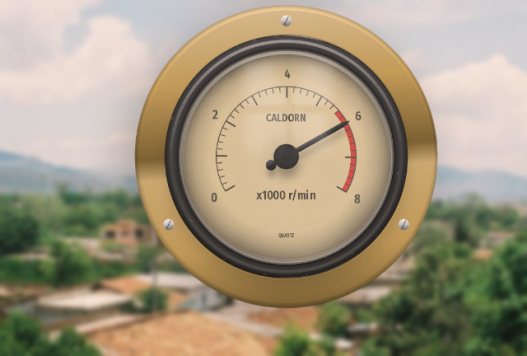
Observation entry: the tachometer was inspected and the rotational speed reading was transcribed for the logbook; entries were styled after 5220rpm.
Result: 6000rpm
